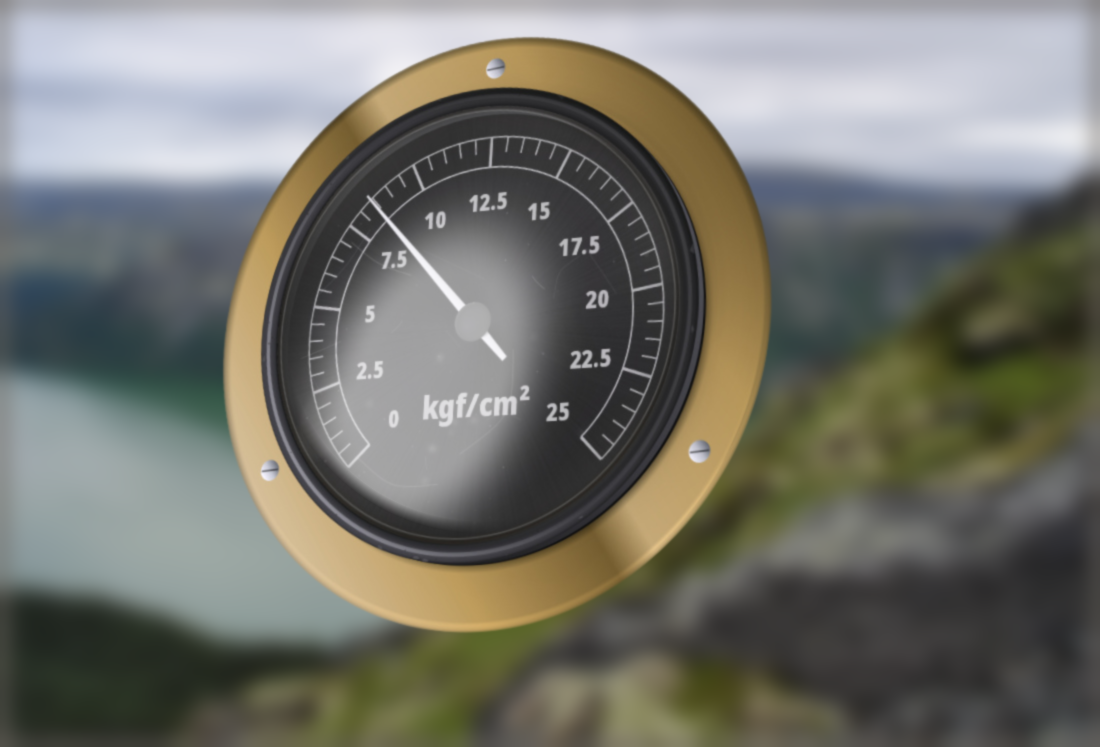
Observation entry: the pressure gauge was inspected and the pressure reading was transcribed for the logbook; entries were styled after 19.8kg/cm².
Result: 8.5kg/cm²
